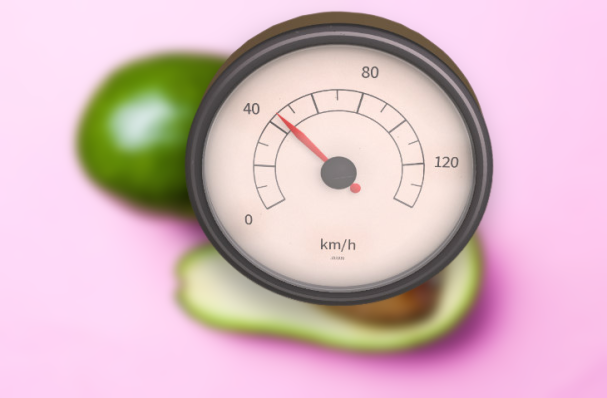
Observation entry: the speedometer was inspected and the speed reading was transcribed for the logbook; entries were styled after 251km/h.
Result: 45km/h
